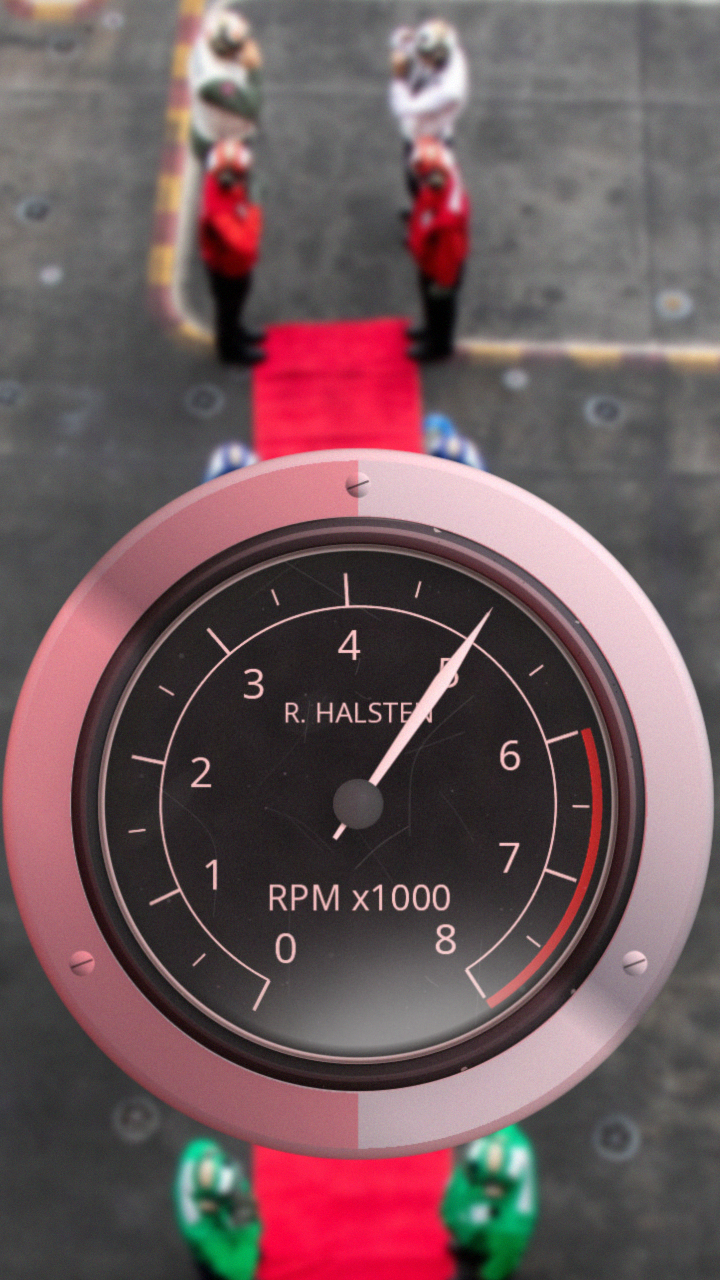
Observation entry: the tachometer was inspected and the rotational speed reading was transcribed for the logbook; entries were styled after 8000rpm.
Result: 5000rpm
